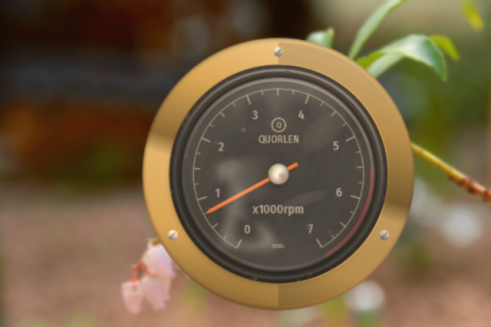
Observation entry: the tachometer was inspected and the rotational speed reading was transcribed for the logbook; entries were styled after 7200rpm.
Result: 750rpm
